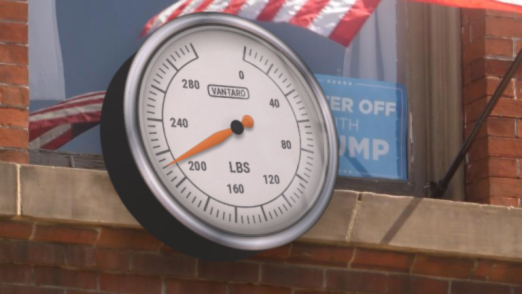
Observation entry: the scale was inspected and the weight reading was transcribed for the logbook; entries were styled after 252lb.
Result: 212lb
